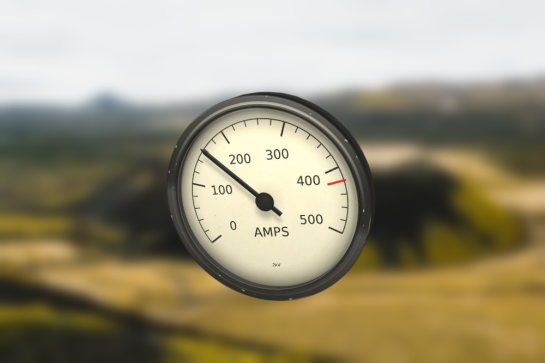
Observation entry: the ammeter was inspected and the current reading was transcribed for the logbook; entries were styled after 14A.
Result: 160A
